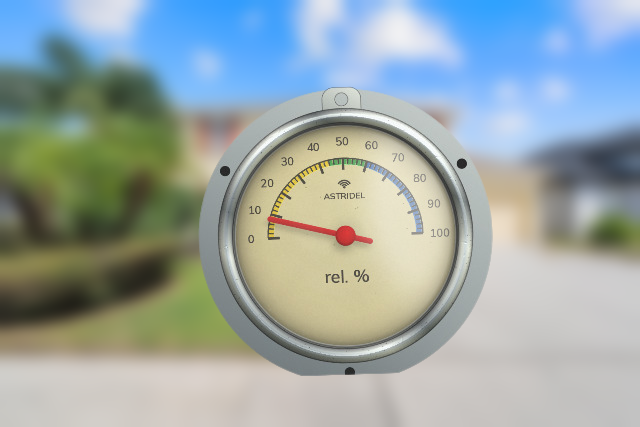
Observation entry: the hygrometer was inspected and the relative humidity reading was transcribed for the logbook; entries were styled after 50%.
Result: 8%
